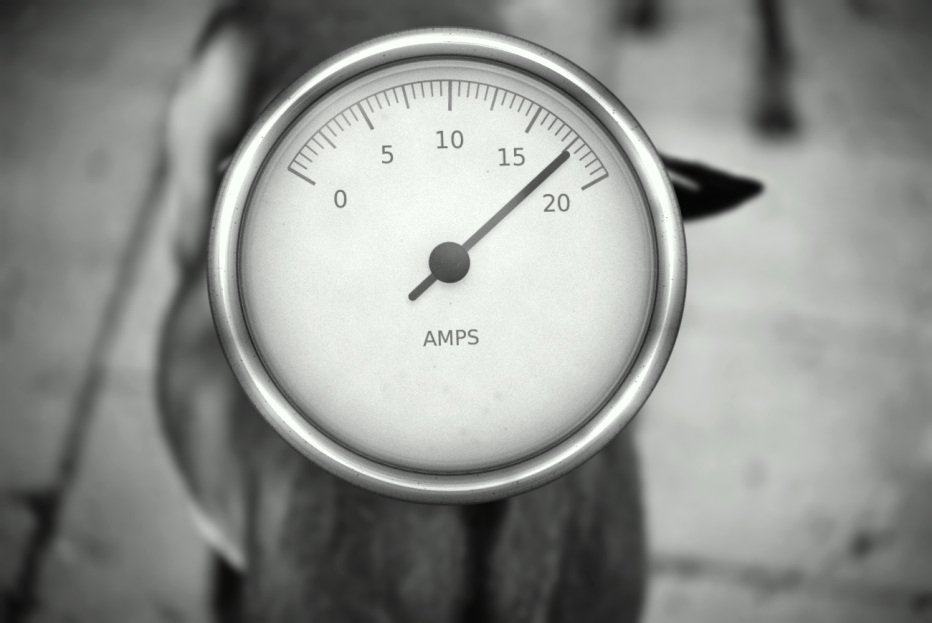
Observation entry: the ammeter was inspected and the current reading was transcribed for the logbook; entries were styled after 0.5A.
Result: 17.75A
